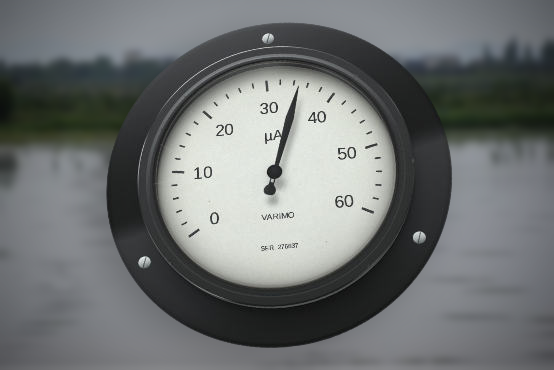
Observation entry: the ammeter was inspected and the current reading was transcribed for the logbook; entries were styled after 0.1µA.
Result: 35µA
